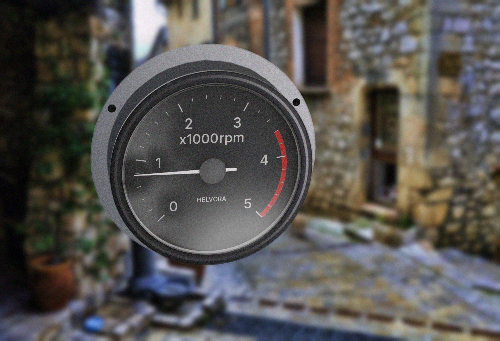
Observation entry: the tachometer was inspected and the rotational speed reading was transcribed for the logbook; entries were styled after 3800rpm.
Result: 800rpm
